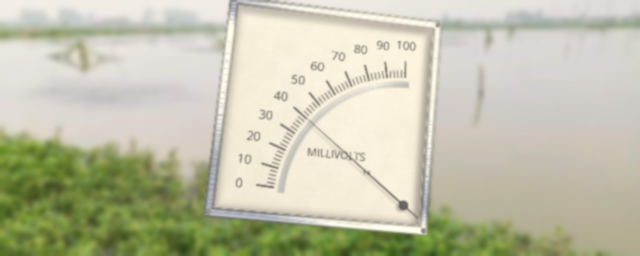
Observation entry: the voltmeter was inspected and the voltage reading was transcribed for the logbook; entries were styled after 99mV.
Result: 40mV
